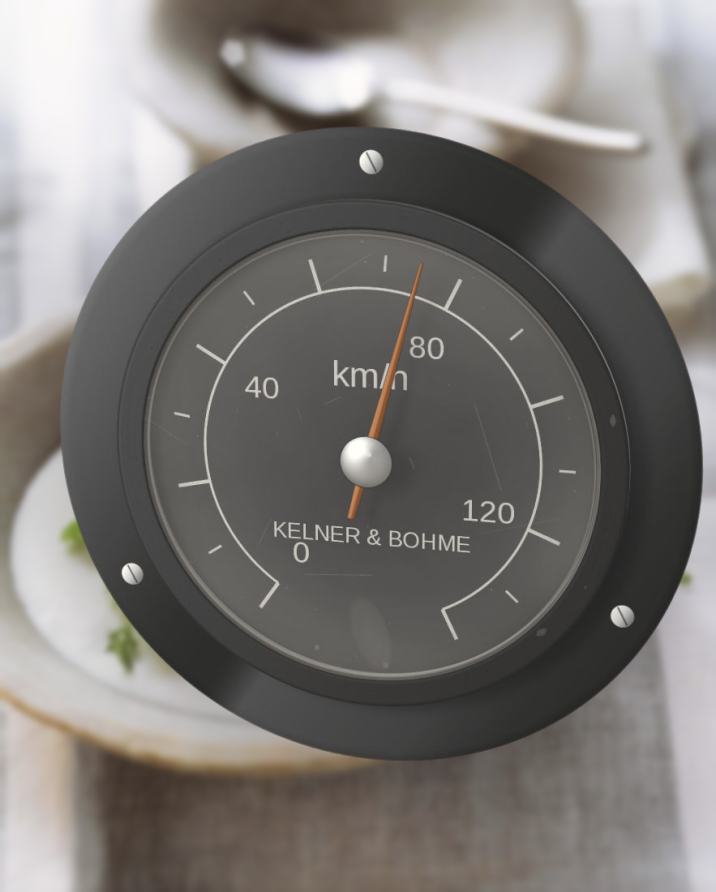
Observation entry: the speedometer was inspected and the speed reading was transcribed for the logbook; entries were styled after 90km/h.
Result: 75km/h
